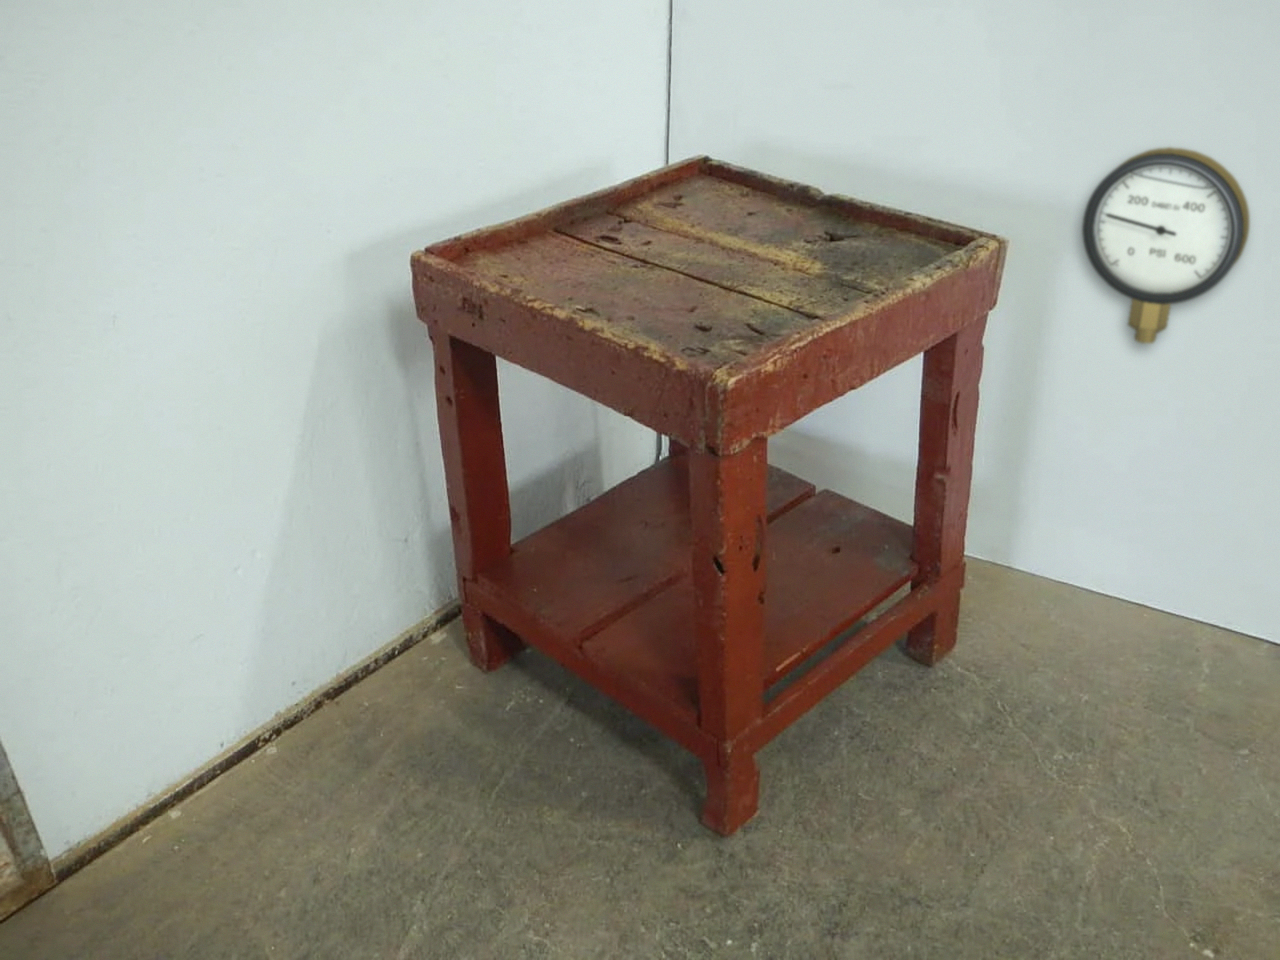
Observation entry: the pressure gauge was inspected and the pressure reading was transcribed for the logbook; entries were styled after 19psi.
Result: 120psi
